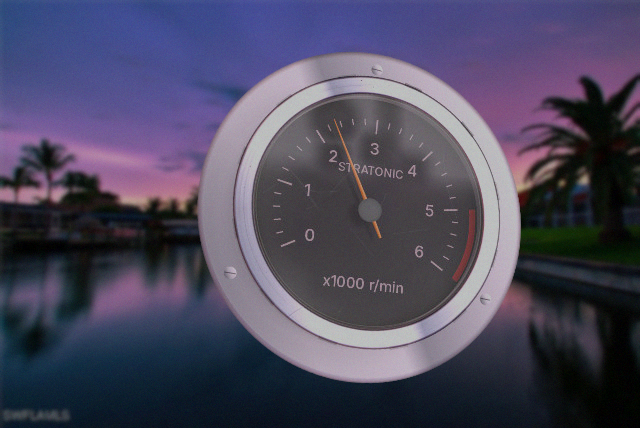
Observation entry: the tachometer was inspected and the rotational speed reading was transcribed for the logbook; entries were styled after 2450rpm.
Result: 2300rpm
